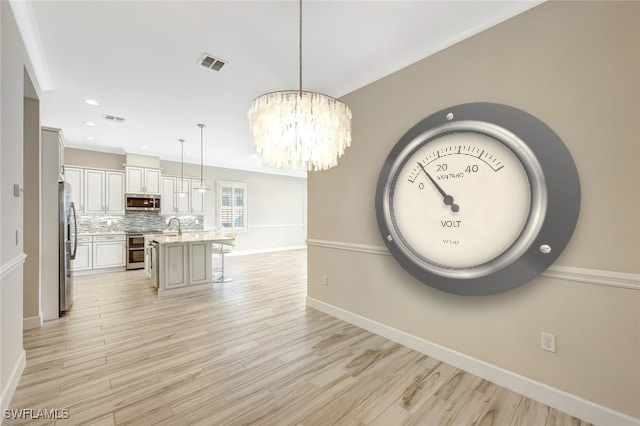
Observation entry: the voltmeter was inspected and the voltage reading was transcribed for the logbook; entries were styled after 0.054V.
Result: 10V
